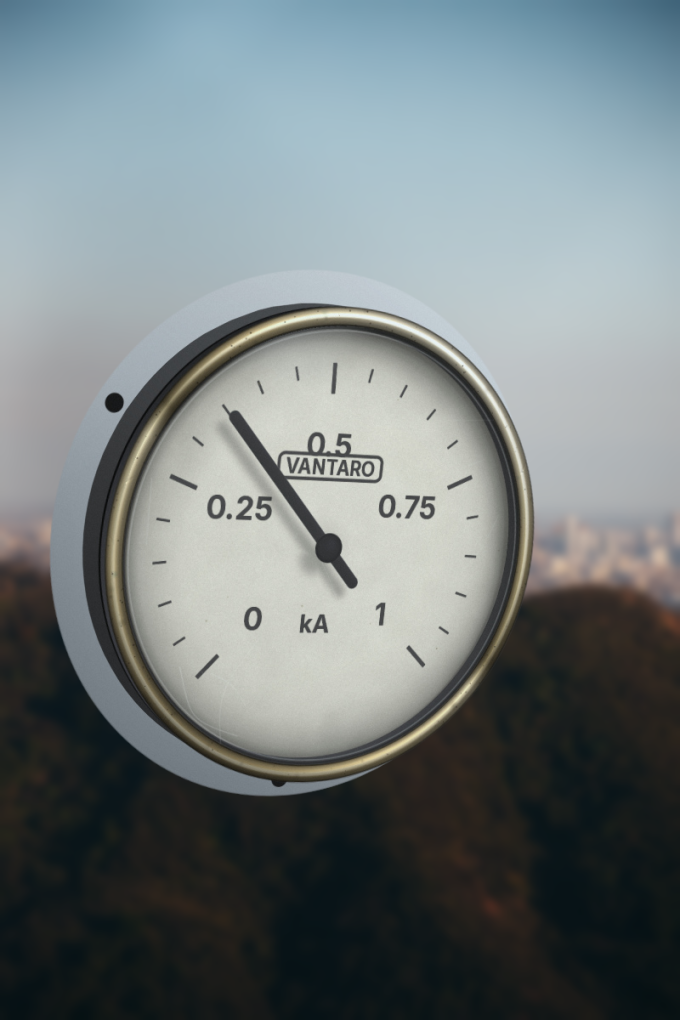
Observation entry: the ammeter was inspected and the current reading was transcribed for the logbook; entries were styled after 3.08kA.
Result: 0.35kA
